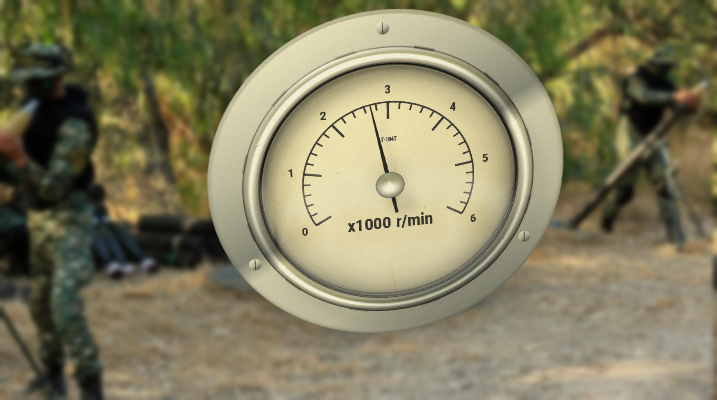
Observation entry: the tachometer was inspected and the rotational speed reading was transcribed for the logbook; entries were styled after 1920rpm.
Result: 2700rpm
